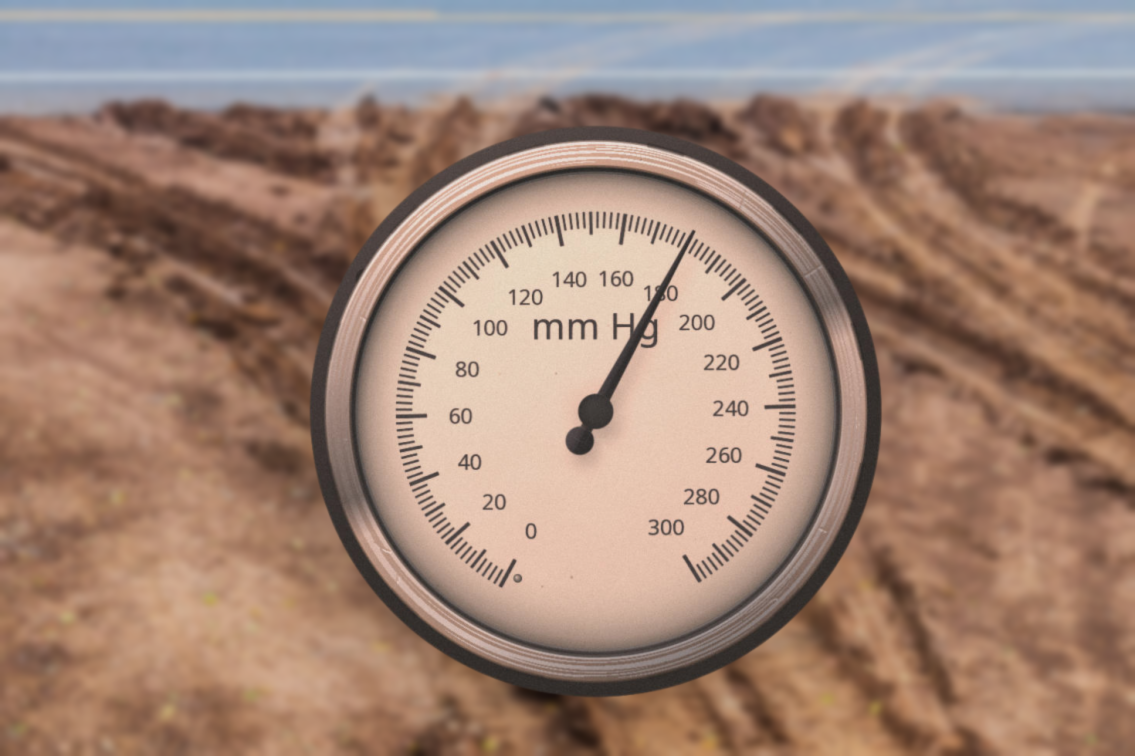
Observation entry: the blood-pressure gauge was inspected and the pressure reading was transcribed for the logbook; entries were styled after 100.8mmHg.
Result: 180mmHg
